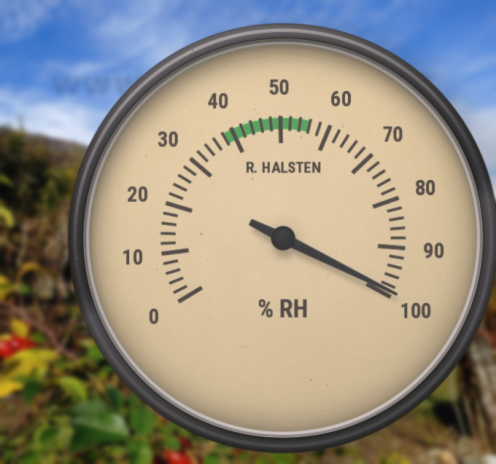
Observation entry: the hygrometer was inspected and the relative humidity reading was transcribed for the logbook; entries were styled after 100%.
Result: 99%
